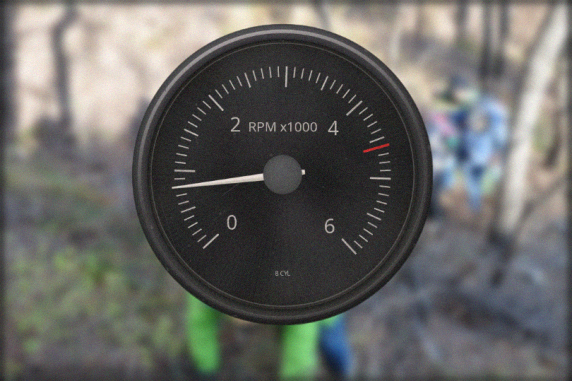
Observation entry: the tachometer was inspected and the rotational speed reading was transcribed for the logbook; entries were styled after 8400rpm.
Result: 800rpm
